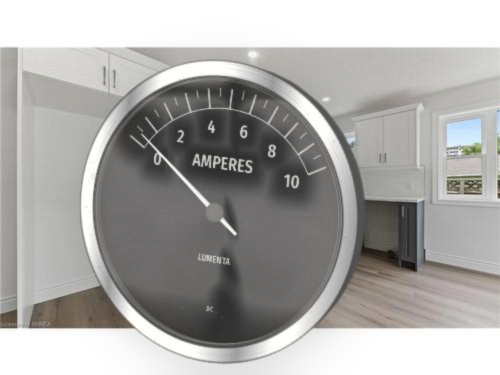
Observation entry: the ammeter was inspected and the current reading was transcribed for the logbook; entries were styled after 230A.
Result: 0.5A
